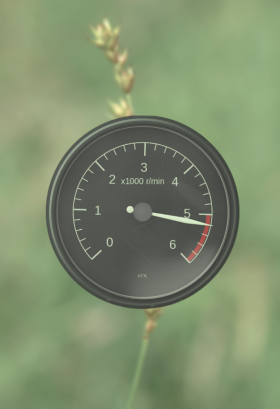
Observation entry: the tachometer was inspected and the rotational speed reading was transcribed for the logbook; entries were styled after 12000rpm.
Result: 5200rpm
